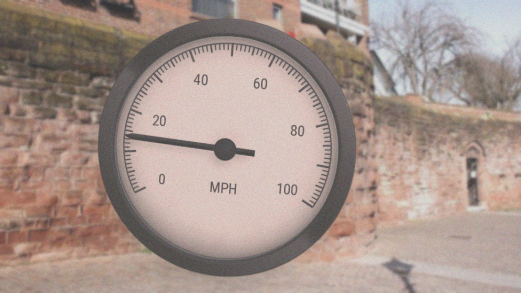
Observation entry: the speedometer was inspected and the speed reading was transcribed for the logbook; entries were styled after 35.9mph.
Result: 14mph
